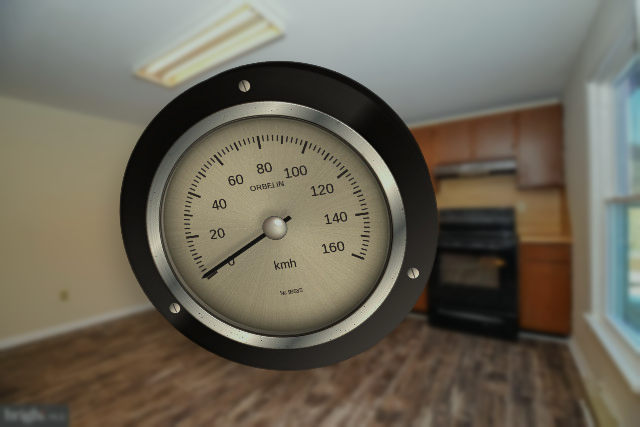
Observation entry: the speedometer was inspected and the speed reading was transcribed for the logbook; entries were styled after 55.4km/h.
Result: 2km/h
